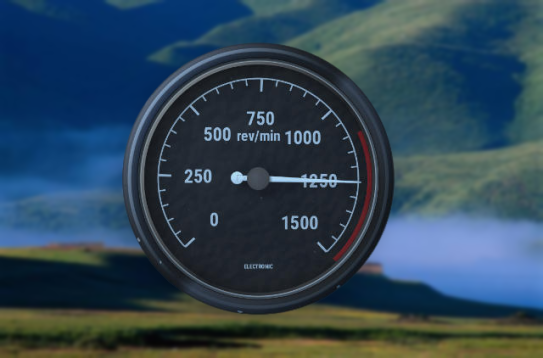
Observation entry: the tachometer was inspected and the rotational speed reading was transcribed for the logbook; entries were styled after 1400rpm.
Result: 1250rpm
